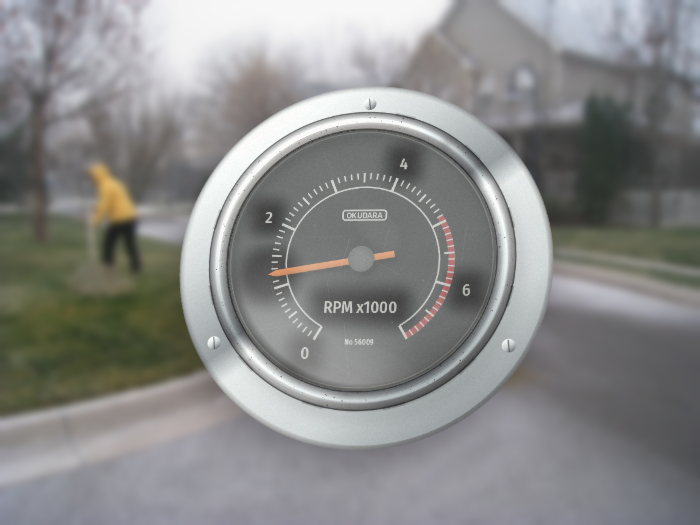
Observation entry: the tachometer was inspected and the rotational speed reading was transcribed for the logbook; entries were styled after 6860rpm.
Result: 1200rpm
